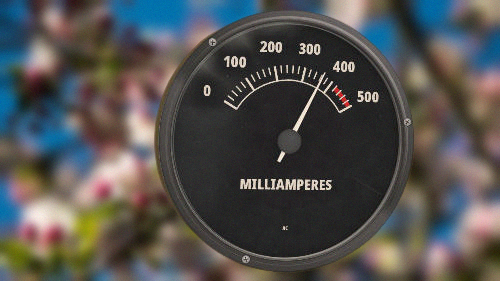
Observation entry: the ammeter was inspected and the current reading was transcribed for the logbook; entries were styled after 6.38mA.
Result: 360mA
